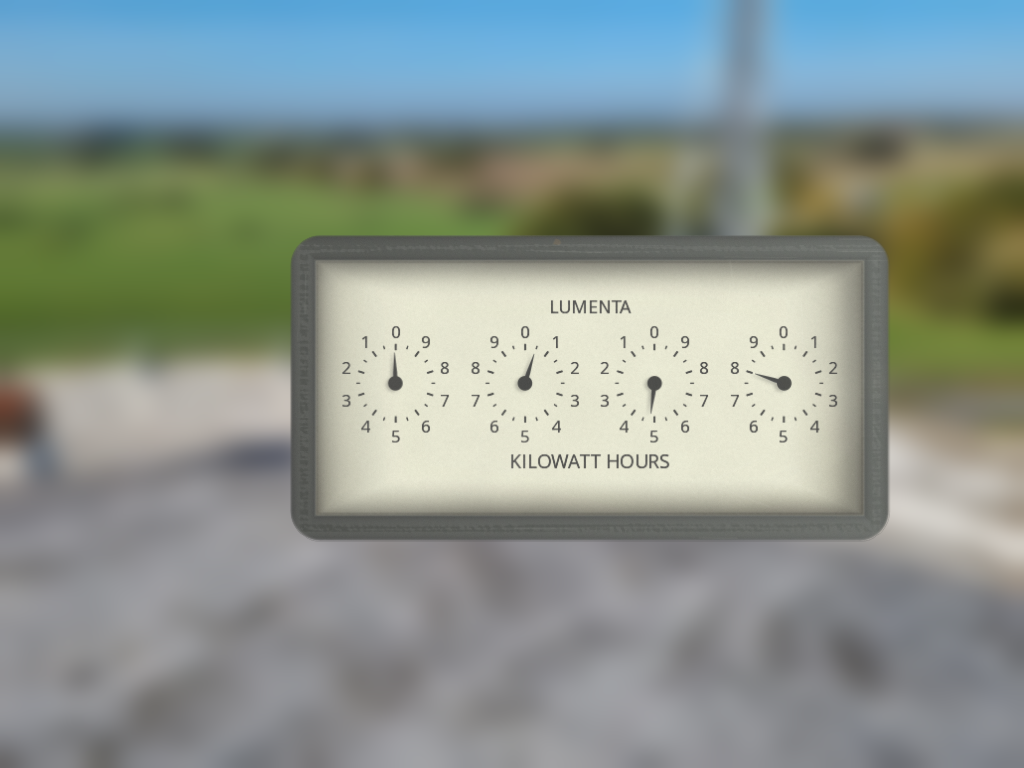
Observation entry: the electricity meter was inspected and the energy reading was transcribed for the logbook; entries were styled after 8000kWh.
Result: 48kWh
